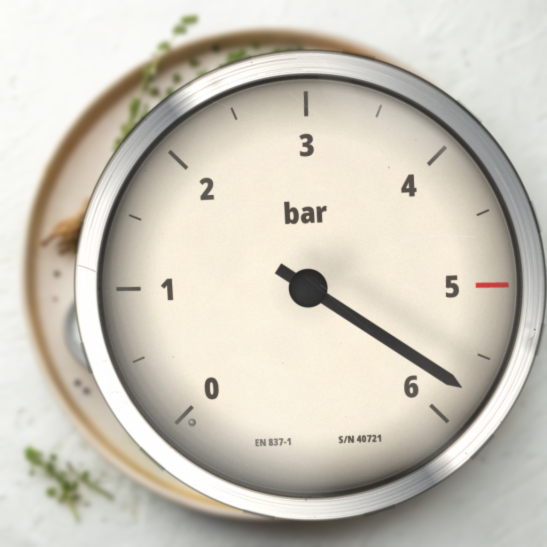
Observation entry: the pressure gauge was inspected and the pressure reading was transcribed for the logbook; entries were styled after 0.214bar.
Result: 5.75bar
